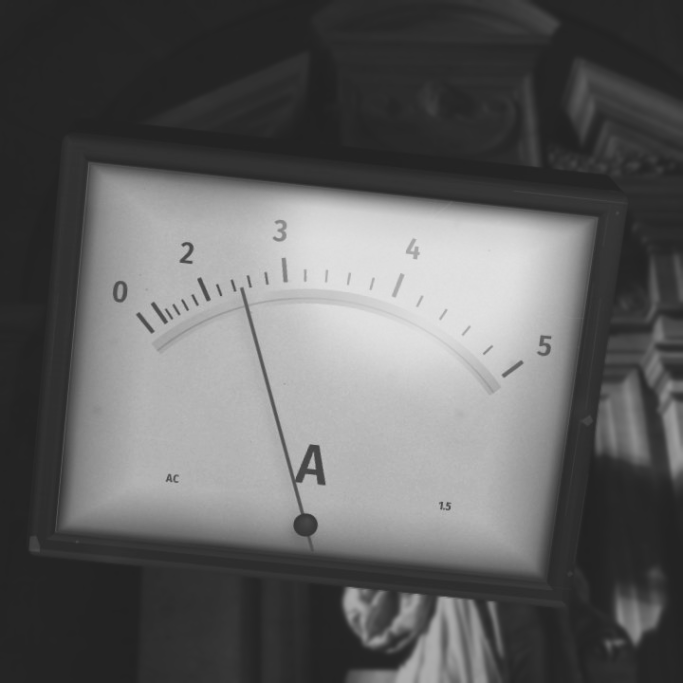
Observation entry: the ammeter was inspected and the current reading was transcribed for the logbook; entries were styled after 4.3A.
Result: 2.5A
